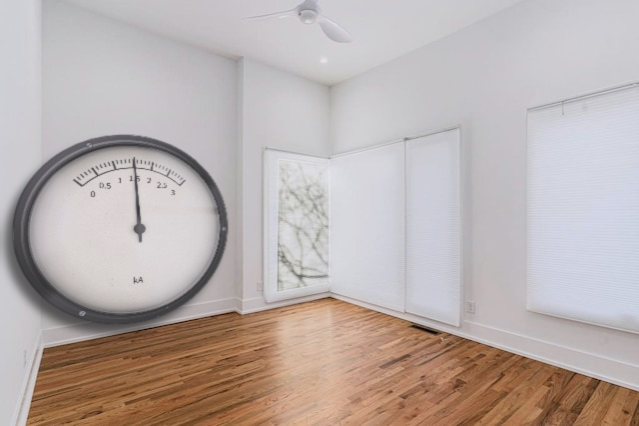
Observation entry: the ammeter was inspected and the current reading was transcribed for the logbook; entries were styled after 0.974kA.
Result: 1.5kA
